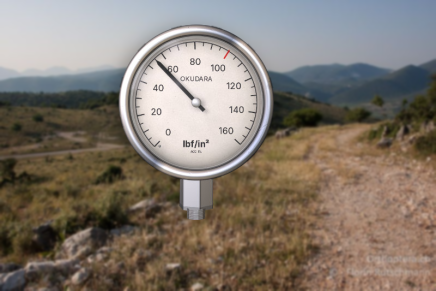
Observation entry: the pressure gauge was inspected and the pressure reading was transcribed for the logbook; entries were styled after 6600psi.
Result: 55psi
